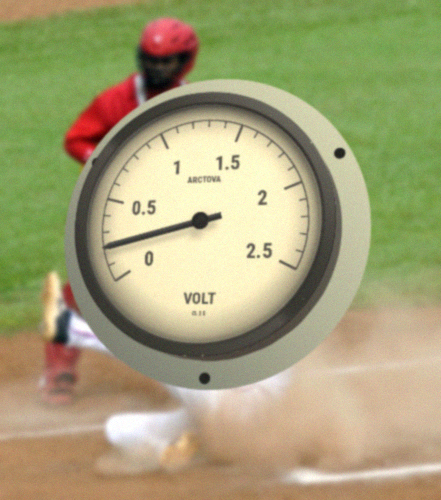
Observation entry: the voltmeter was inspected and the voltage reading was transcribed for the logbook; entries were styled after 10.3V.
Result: 0.2V
